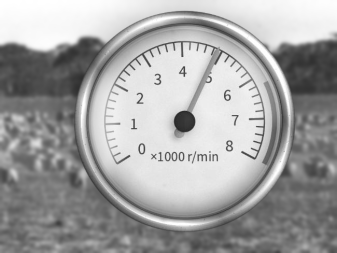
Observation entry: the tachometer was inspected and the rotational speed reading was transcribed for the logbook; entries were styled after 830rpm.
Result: 4900rpm
